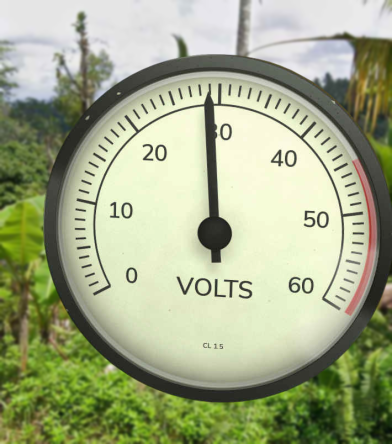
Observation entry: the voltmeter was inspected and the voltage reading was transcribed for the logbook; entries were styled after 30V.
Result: 29V
